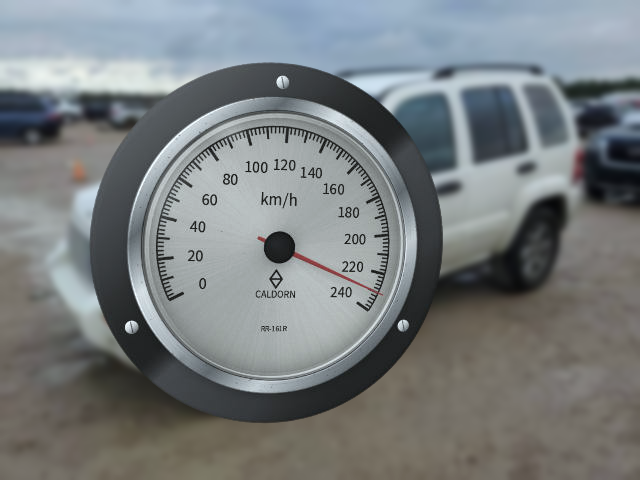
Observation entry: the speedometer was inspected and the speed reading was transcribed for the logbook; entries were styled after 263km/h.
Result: 230km/h
